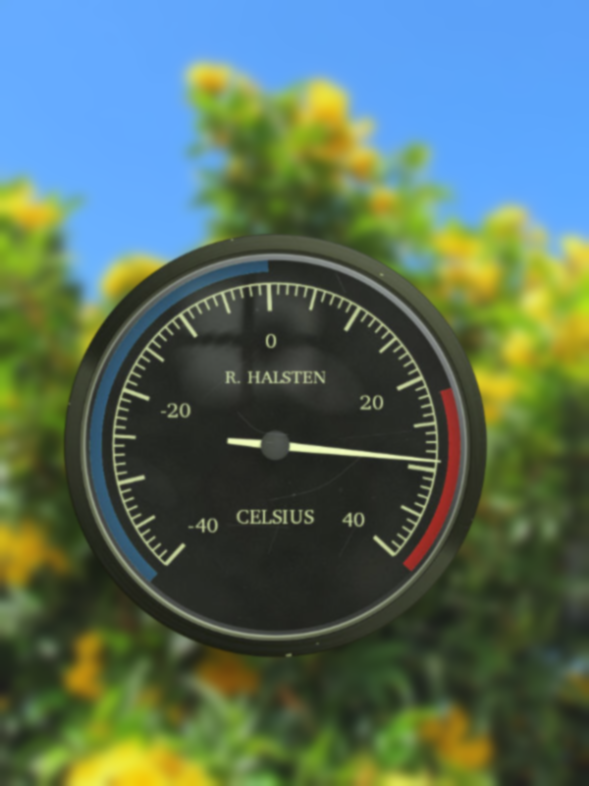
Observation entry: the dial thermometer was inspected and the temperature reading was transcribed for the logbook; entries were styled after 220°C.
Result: 29°C
